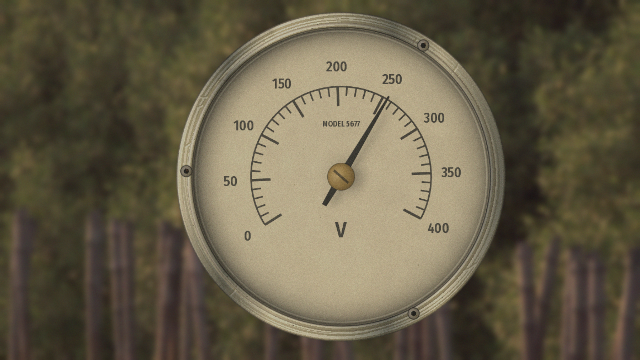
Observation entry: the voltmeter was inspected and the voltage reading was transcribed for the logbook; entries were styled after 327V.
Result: 255V
